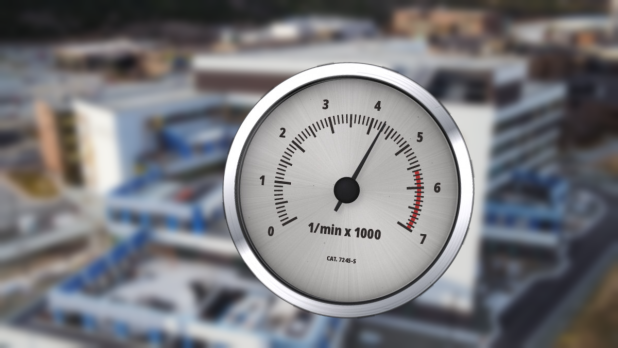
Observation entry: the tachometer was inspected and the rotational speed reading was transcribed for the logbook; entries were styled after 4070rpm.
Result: 4300rpm
